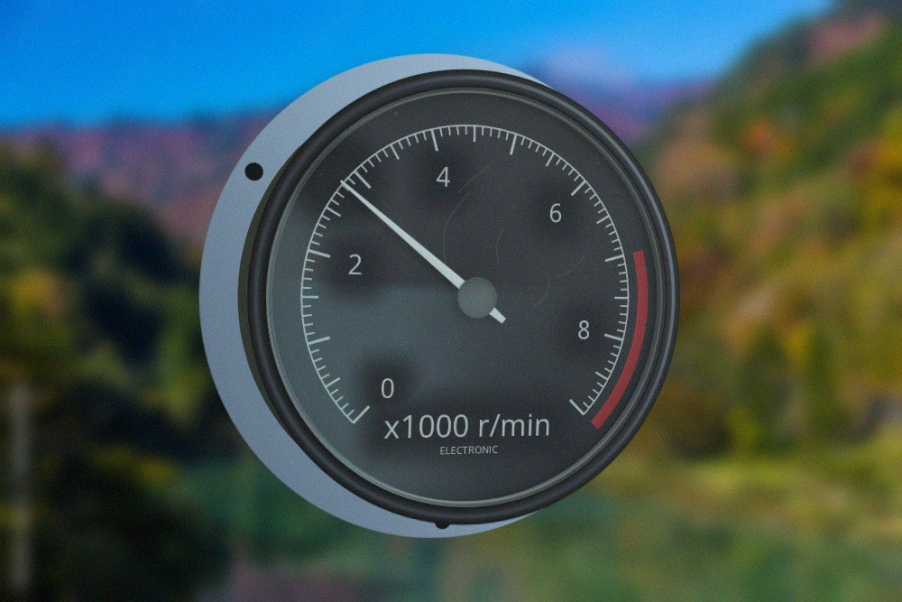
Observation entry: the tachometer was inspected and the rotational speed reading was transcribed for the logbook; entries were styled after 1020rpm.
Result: 2800rpm
